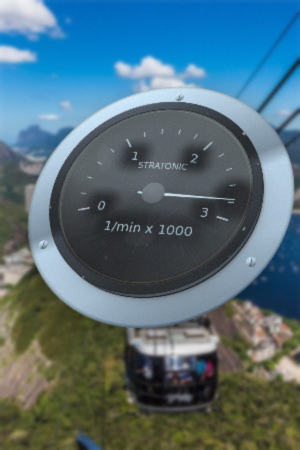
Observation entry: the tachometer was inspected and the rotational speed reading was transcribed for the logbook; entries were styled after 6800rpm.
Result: 2800rpm
